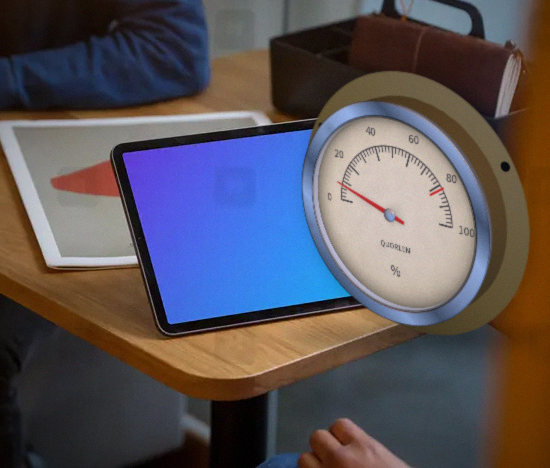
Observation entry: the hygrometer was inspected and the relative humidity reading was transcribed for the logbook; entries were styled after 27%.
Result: 10%
